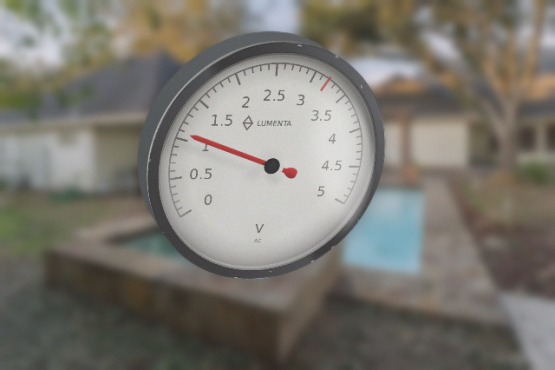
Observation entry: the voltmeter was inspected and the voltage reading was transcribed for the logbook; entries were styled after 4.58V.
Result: 1.1V
